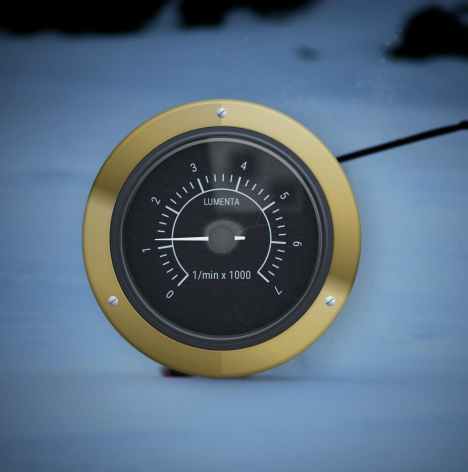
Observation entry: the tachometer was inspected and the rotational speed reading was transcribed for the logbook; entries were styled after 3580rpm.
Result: 1200rpm
